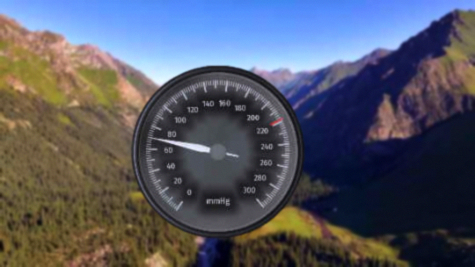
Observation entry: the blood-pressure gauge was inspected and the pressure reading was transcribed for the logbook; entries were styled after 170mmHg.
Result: 70mmHg
